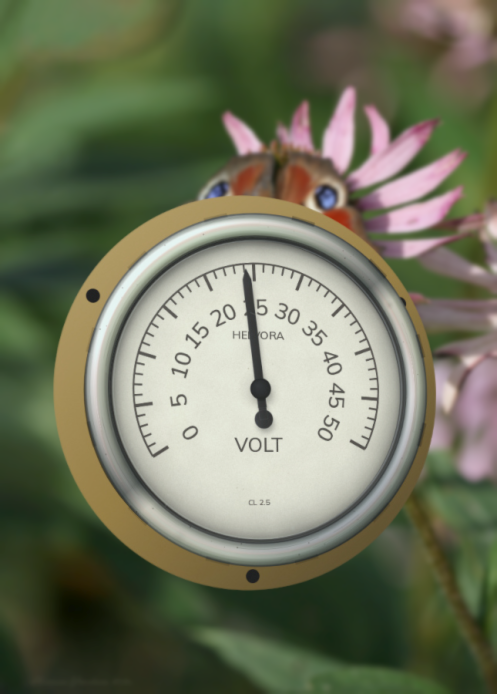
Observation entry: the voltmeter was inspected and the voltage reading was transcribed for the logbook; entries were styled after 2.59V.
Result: 24V
